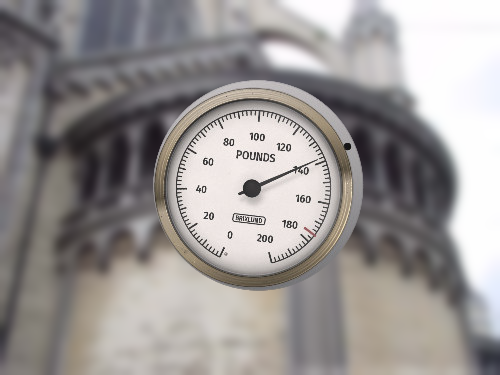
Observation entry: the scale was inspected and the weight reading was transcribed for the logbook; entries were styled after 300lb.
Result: 138lb
